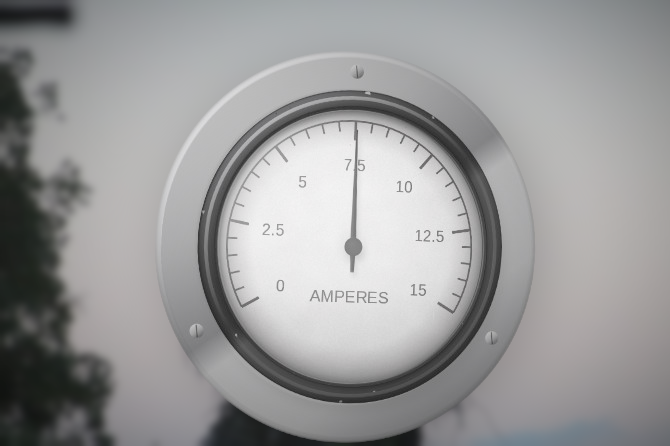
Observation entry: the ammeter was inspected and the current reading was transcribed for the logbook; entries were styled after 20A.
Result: 7.5A
